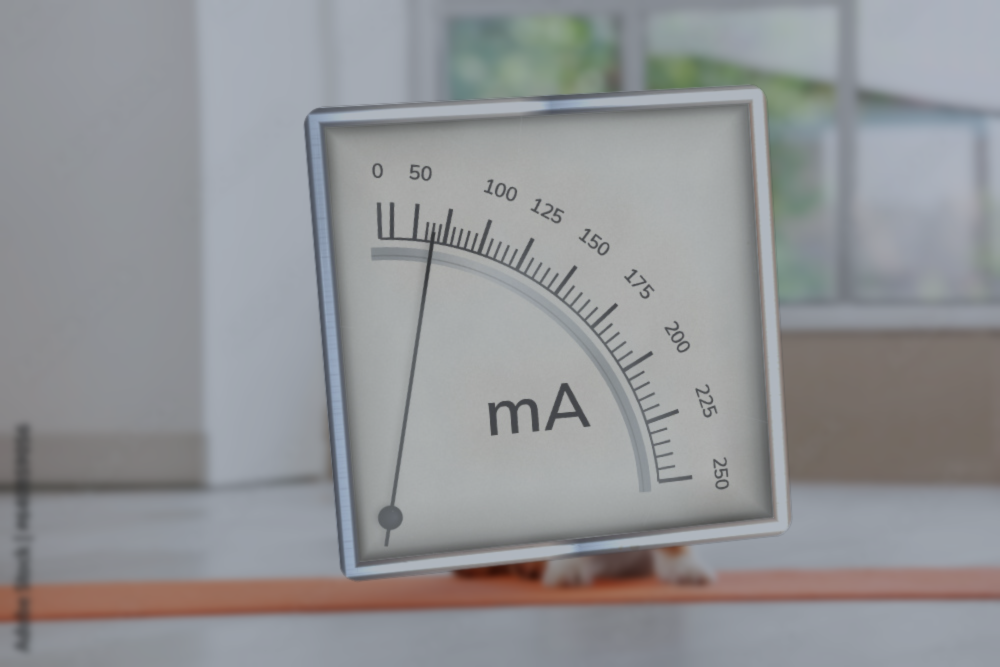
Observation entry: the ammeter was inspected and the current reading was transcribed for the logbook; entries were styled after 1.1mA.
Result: 65mA
